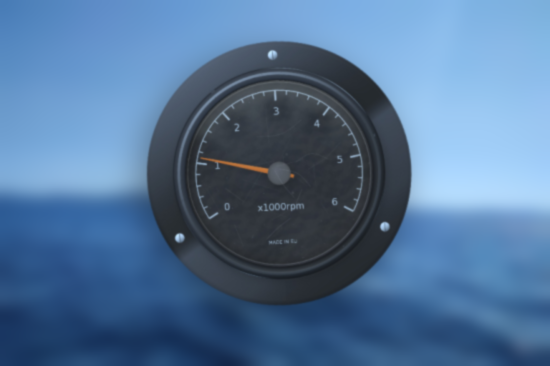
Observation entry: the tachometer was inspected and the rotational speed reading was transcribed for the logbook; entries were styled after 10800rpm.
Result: 1100rpm
